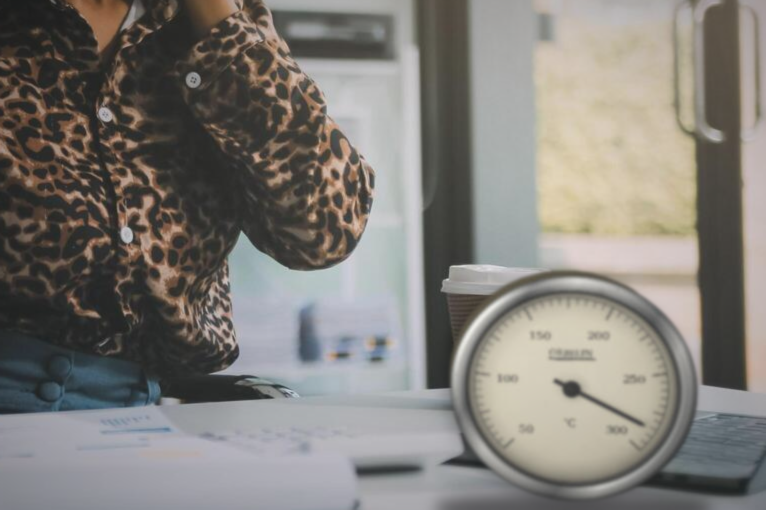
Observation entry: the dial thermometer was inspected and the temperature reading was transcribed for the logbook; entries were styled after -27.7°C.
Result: 285°C
